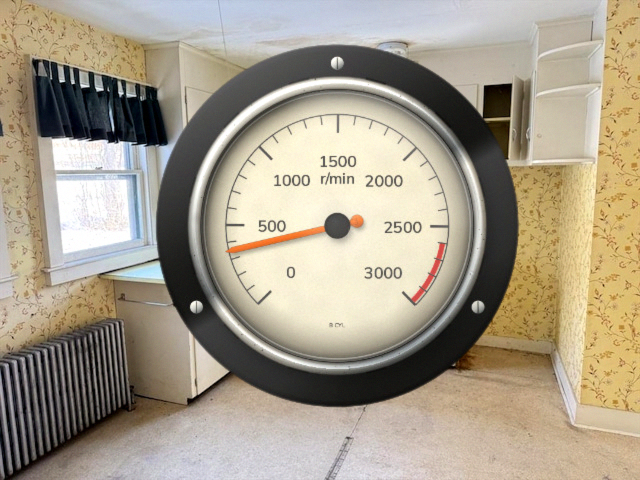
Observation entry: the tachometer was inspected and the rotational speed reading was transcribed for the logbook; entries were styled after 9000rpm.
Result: 350rpm
